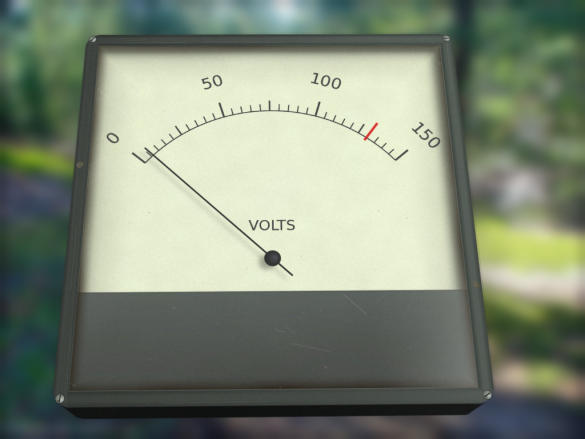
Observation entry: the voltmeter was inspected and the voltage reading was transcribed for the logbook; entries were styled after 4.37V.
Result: 5V
